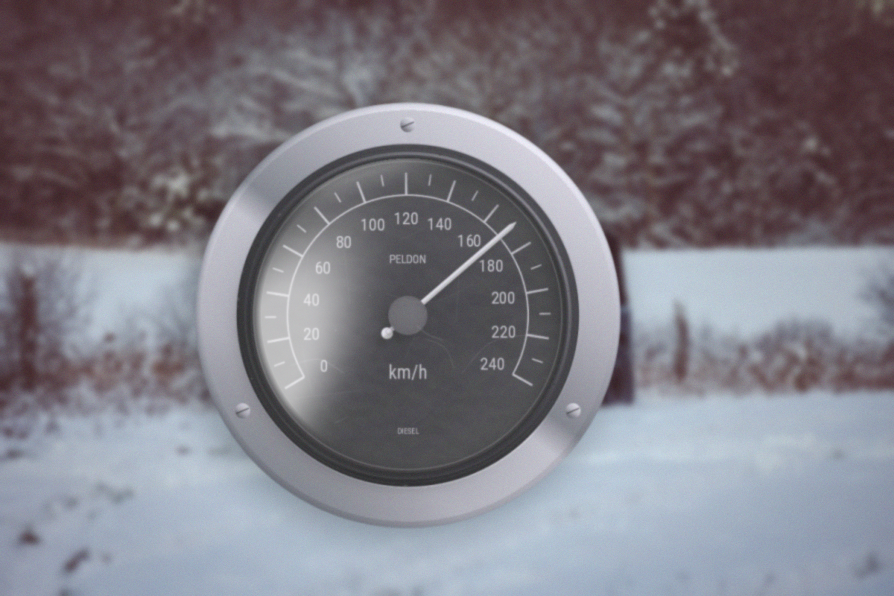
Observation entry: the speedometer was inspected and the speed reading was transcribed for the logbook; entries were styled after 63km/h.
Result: 170km/h
